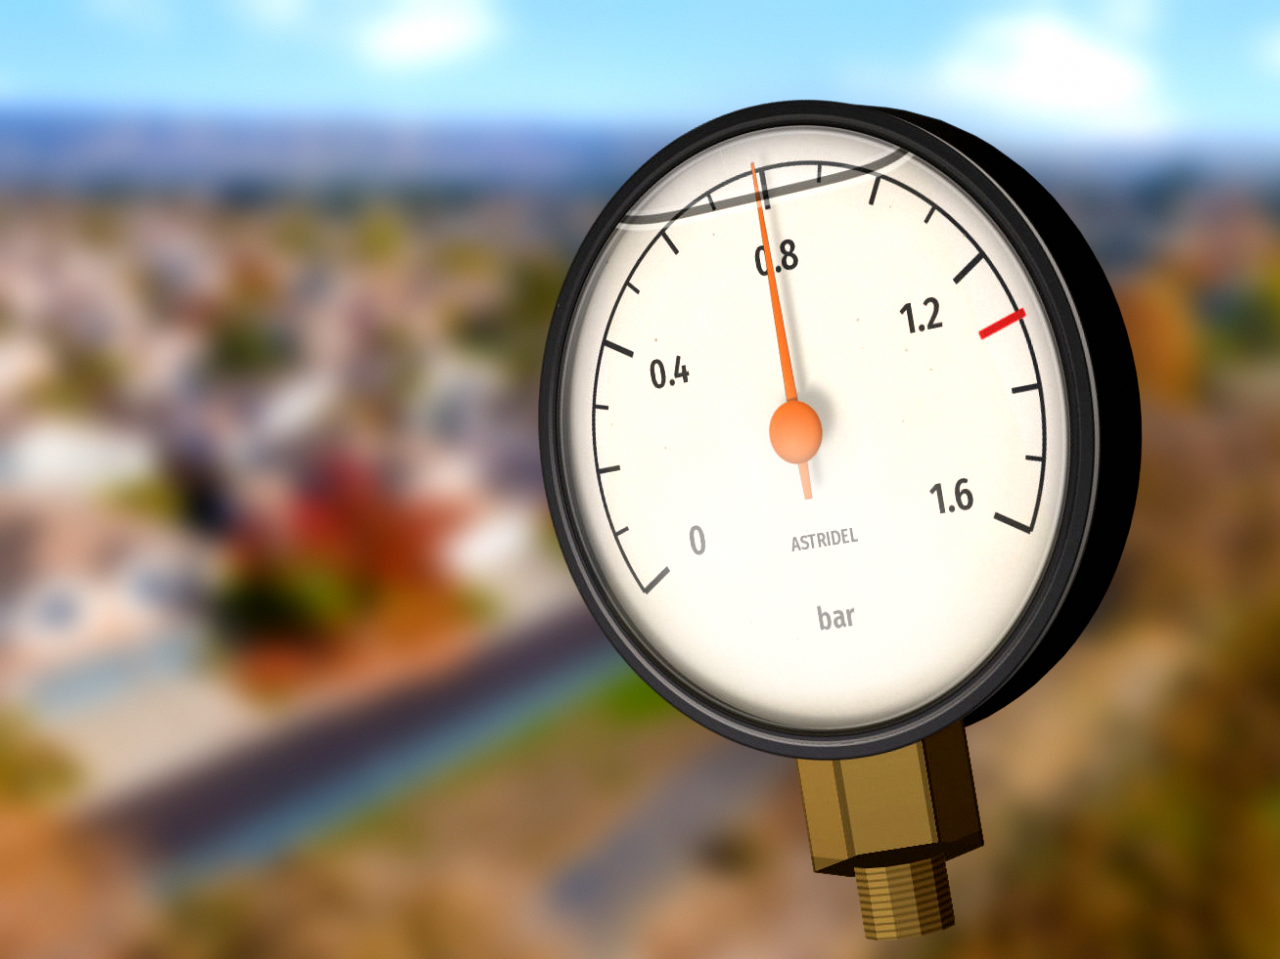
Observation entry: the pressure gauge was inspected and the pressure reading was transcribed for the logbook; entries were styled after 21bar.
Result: 0.8bar
